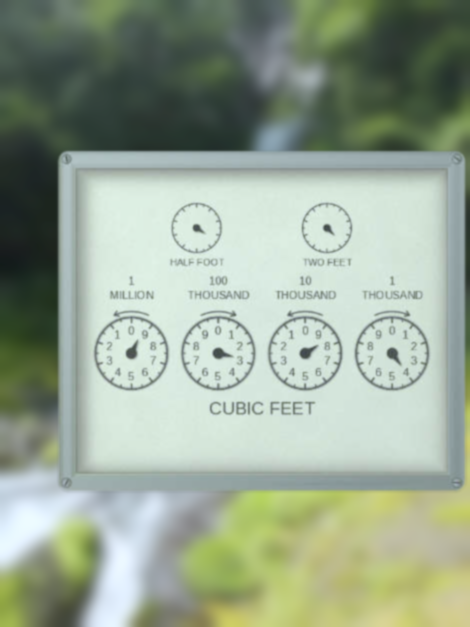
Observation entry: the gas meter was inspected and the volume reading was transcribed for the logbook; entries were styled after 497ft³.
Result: 928400ft³
